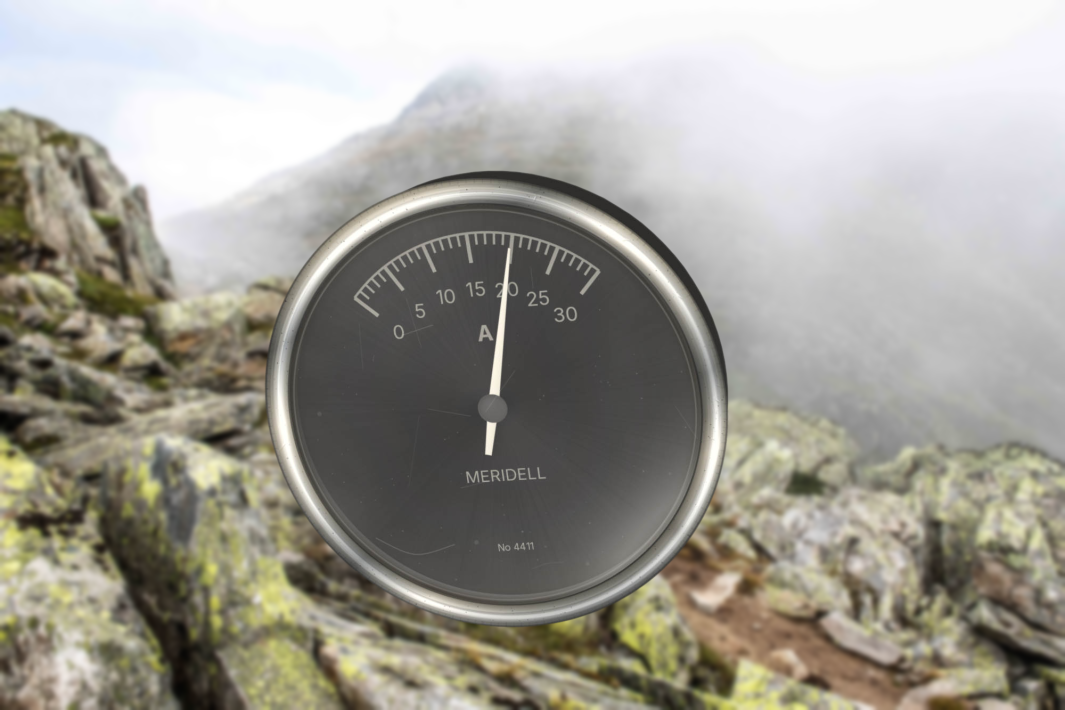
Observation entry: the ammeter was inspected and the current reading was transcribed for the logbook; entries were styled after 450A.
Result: 20A
